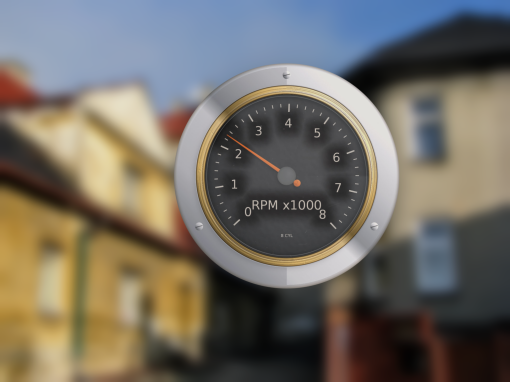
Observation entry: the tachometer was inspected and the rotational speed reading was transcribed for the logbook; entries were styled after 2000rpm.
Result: 2300rpm
